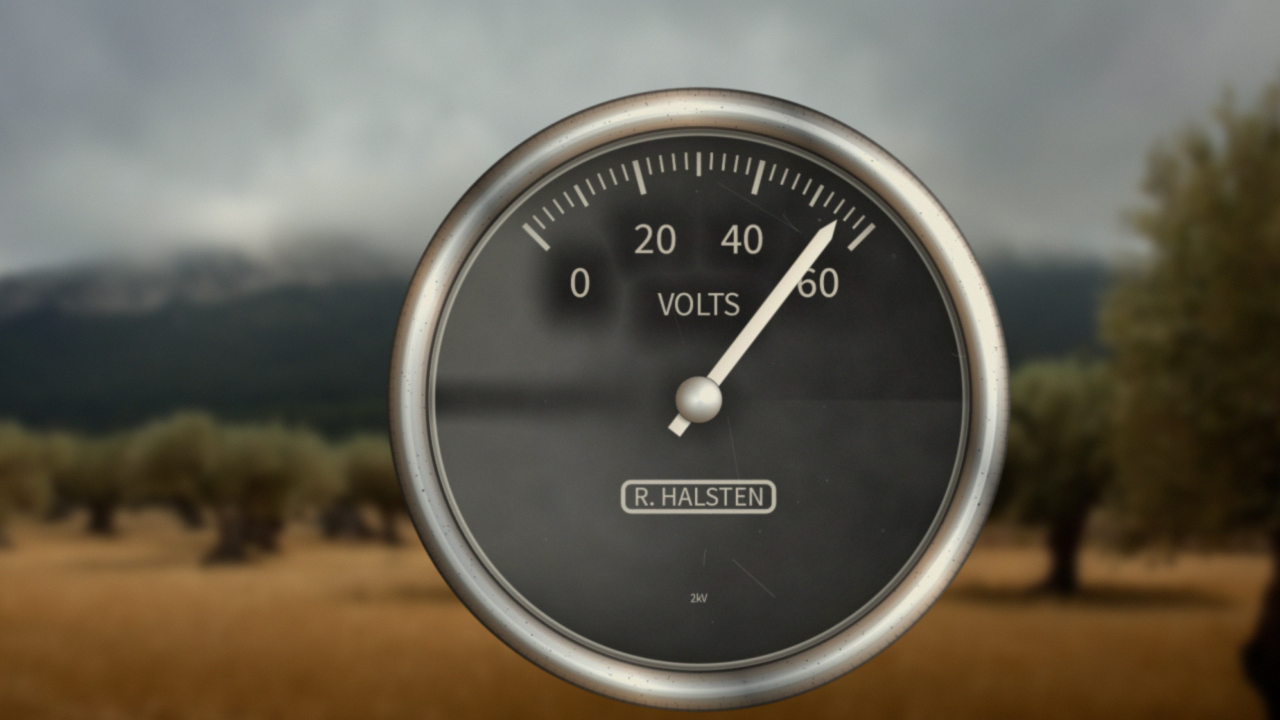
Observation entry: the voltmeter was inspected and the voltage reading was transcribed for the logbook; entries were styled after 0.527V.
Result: 55V
